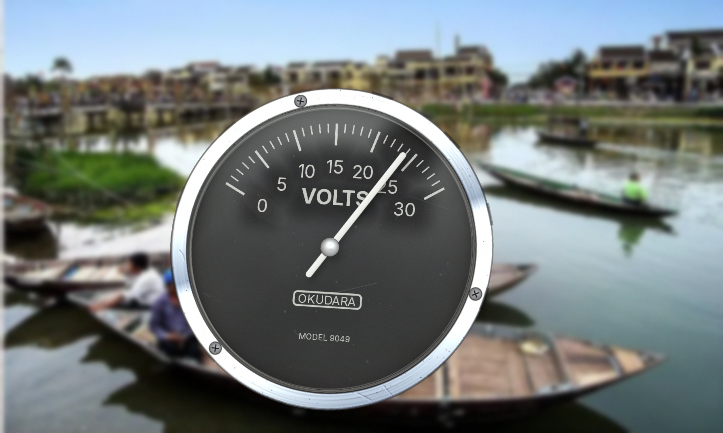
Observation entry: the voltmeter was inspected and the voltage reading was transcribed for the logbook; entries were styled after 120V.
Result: 24V
